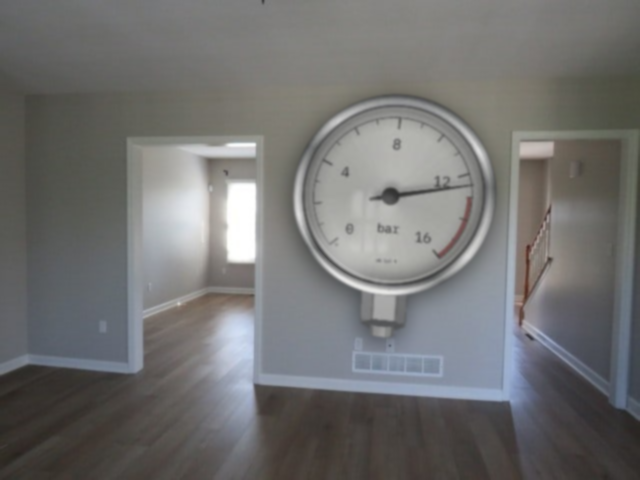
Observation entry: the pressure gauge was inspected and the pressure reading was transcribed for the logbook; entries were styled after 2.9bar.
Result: 12.5bar
